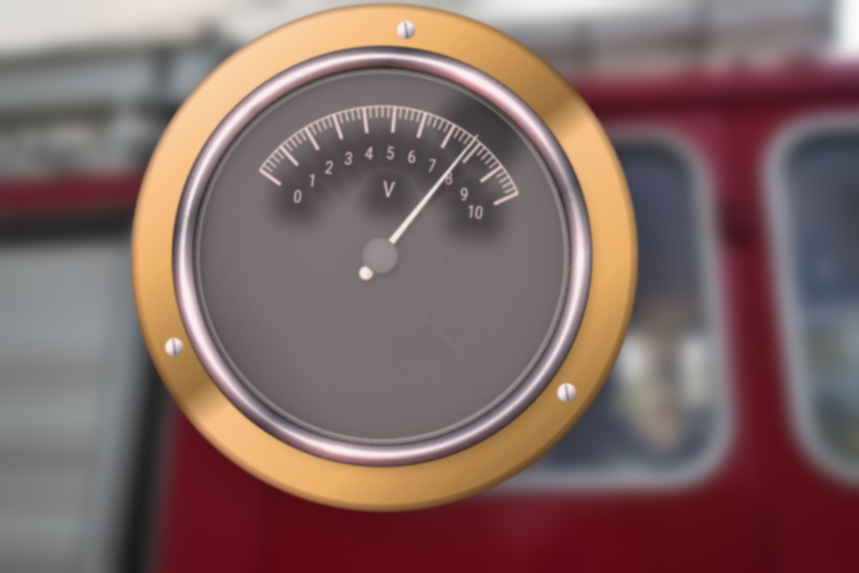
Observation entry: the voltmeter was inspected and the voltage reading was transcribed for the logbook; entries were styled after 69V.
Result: 7.8V
